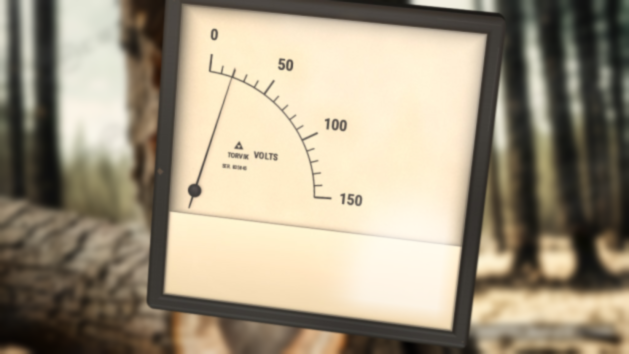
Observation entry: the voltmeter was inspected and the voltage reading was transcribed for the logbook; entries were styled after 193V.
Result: 20V
